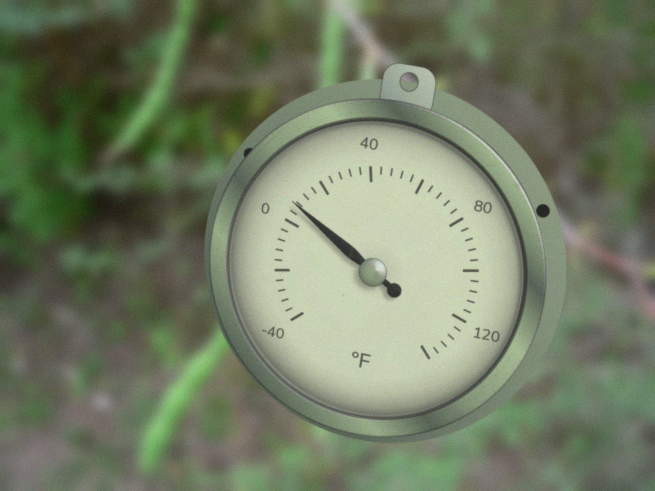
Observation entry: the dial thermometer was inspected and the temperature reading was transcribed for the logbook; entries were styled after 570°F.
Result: 8°F
